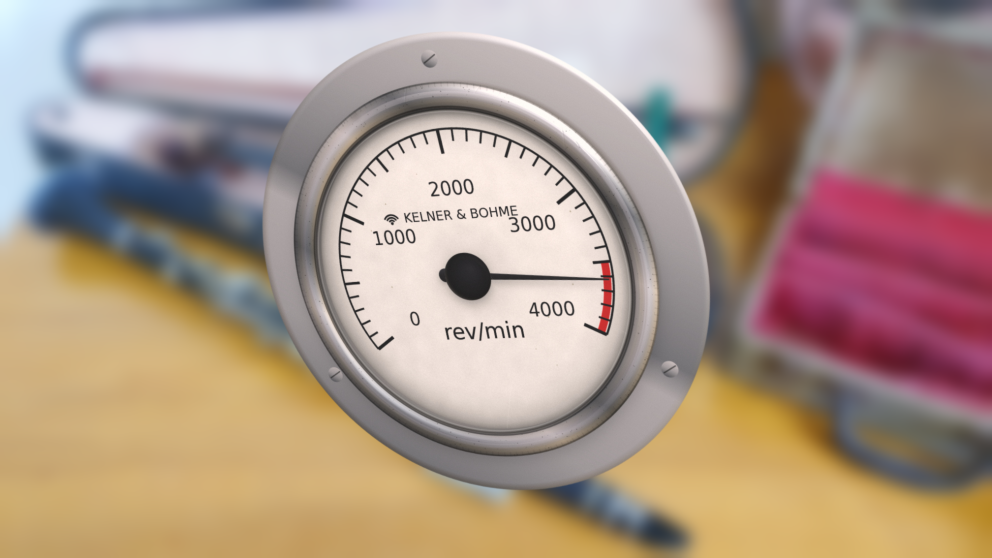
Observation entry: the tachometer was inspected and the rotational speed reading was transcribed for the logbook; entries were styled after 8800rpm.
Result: 3600rpm
